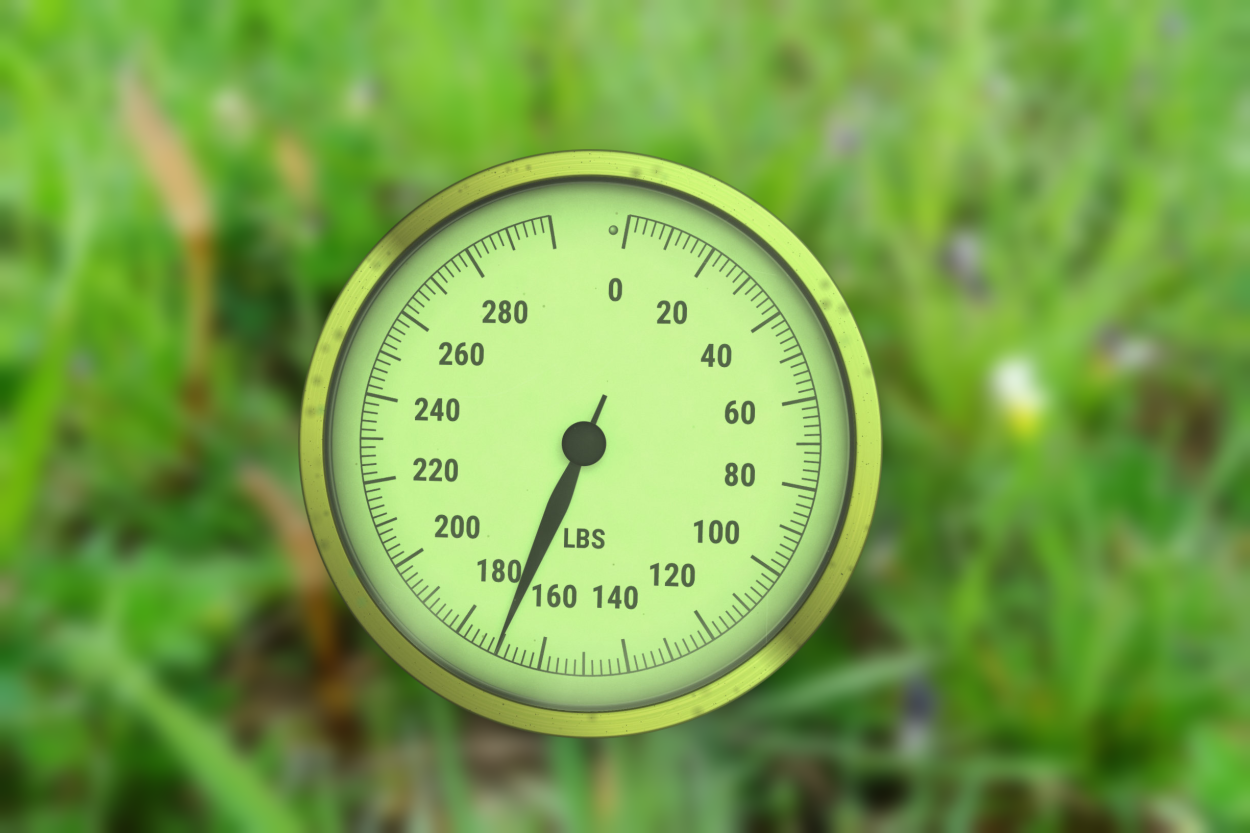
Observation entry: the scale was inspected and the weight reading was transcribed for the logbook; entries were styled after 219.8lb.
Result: 170lb
